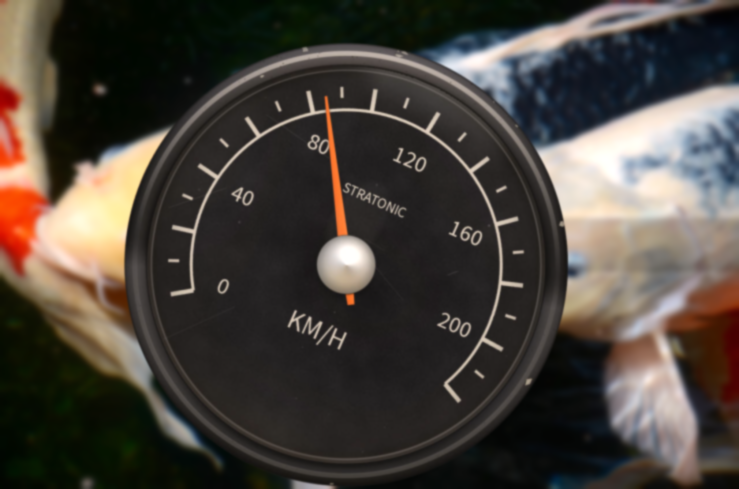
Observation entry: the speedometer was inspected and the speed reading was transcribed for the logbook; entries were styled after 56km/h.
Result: 85km/h
